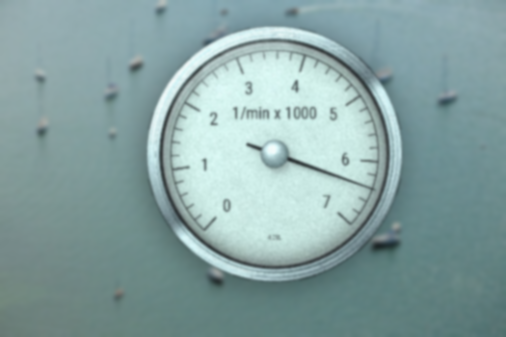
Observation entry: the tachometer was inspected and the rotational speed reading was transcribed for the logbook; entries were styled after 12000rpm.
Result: 6400rpm
